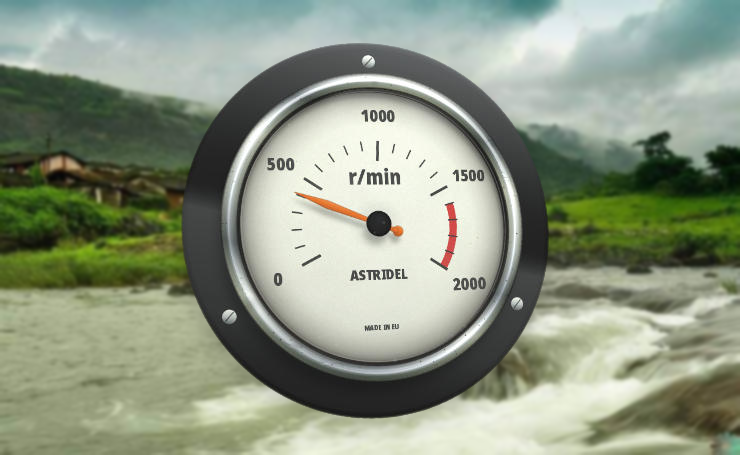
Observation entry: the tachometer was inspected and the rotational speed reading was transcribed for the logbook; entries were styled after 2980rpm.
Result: 400rpm
